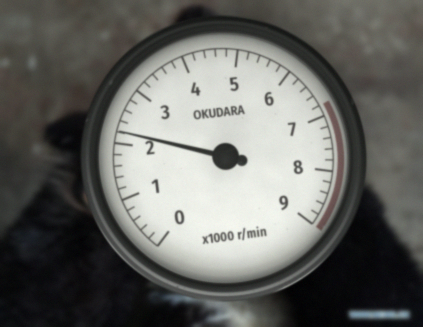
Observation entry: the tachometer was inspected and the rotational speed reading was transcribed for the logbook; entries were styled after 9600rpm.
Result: 2200rpm
